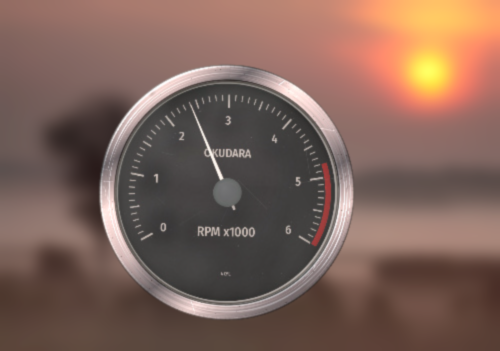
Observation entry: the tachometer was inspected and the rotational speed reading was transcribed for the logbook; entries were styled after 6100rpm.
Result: 2400rpm
